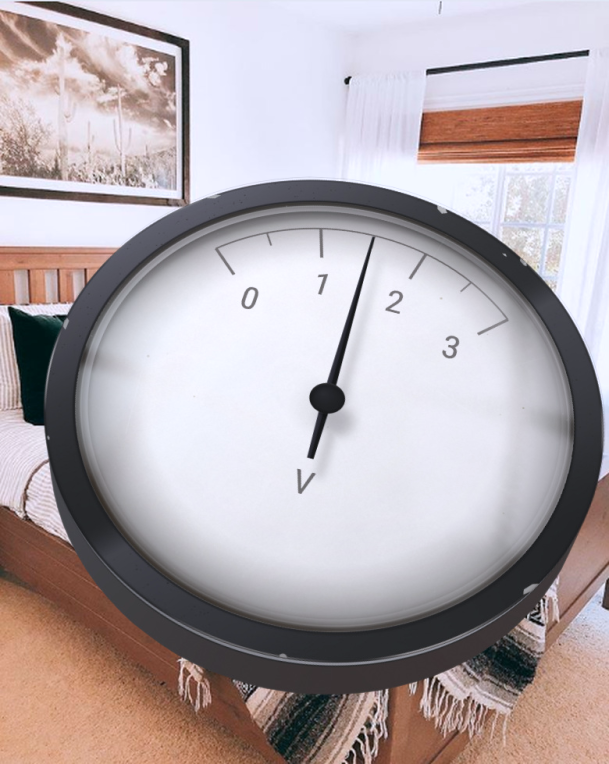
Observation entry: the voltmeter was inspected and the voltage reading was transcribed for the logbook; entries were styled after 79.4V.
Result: 1.5V
